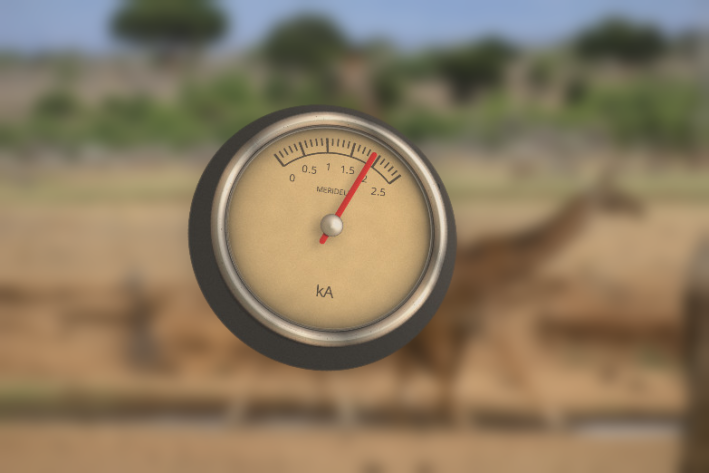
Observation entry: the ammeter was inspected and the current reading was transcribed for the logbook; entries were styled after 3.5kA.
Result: 1.9kA
